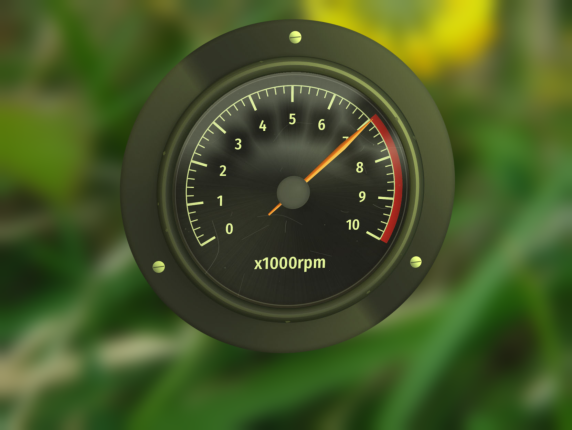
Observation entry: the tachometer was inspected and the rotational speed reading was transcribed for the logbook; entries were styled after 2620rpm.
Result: 7000rpm
